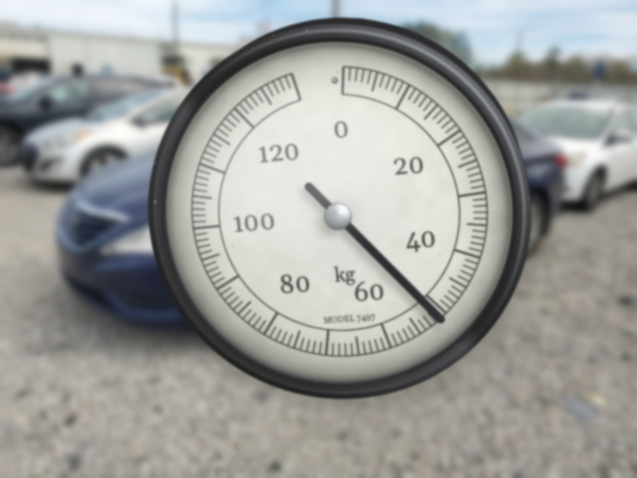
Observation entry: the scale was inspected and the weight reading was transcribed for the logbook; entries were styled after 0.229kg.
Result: 51kg
